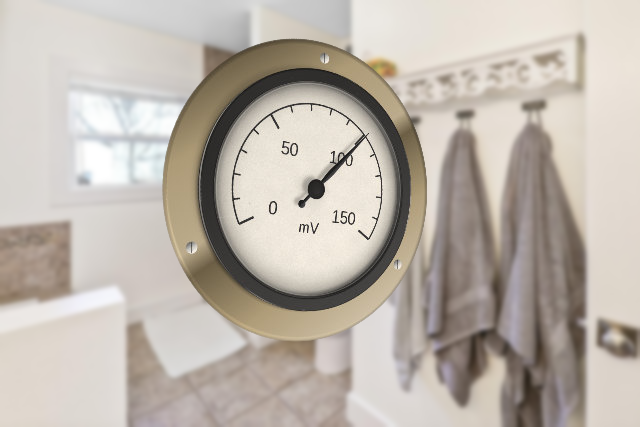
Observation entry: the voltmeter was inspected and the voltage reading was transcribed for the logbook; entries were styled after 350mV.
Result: 100mV
